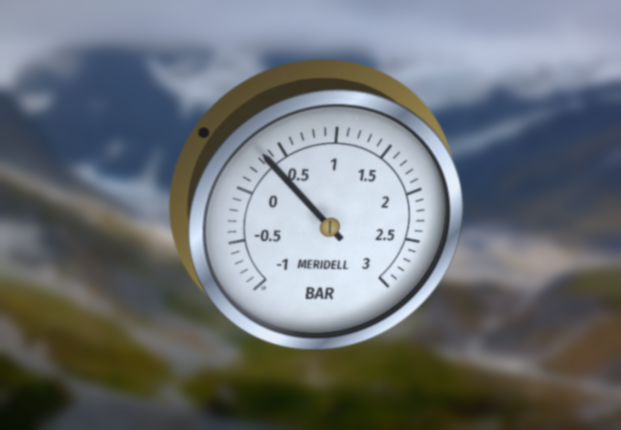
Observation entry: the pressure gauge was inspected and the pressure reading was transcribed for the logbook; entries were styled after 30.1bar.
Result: 0.35bar
